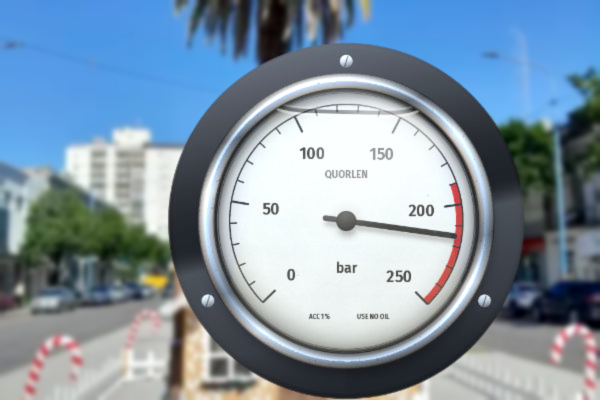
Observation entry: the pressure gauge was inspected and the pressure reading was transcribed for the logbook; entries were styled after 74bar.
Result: 215bar
